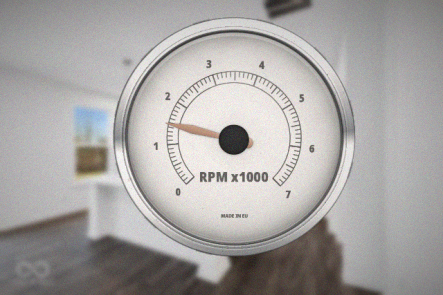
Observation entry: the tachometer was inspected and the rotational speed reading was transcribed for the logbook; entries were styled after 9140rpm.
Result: 1500rpm
